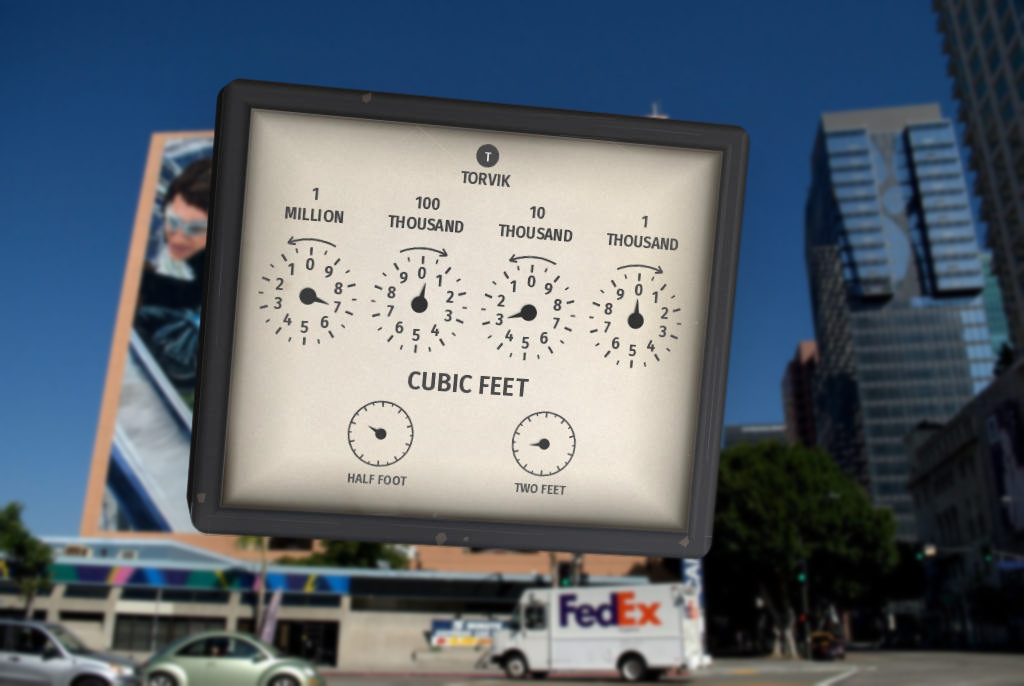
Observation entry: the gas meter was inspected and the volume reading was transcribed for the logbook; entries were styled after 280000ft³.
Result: 703000ft³
